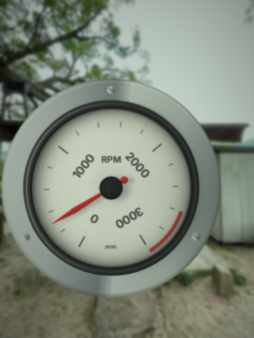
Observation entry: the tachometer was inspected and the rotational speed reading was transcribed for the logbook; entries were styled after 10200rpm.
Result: 300rpm
